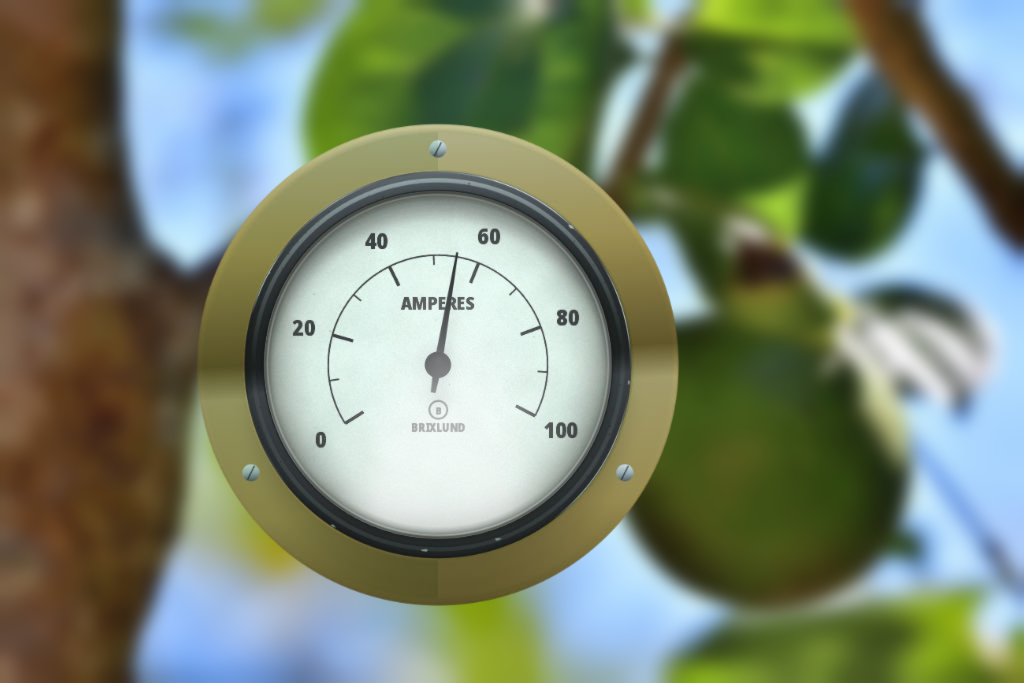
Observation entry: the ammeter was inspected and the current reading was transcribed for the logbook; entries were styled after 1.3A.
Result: 55A
